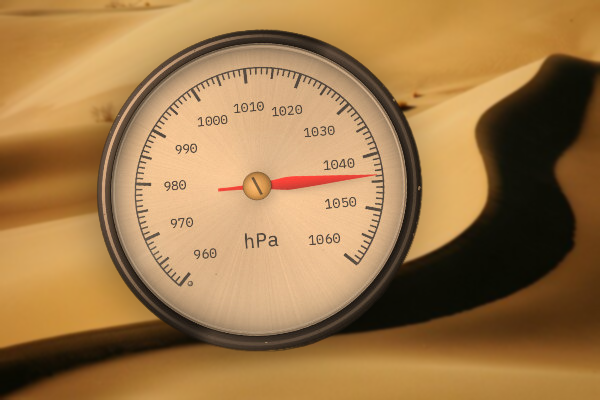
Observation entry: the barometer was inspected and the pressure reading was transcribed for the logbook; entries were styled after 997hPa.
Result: 1044hPa
